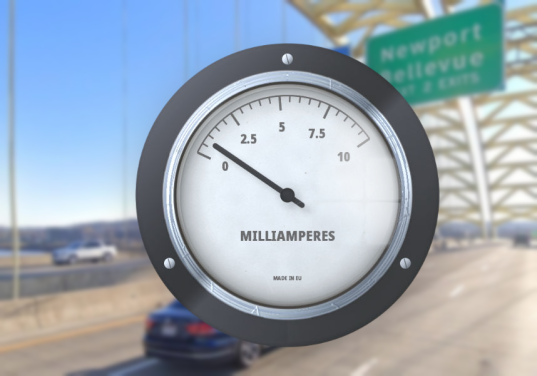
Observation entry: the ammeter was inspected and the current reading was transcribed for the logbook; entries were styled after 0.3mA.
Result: 0.75mA
